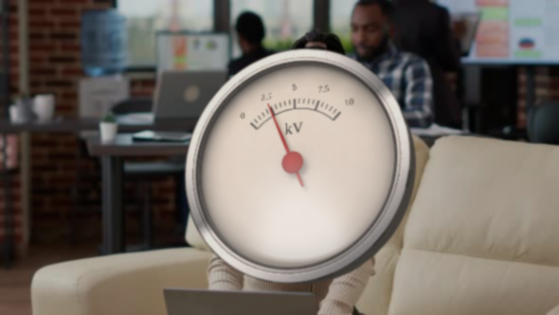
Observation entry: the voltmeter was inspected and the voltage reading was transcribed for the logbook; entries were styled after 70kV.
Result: 2.5kV
